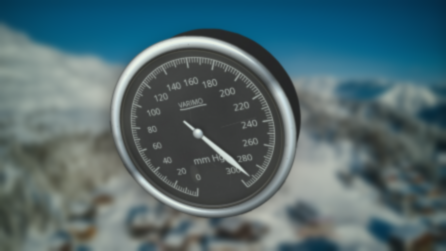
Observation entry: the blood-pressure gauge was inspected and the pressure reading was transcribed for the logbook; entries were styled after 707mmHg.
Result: 290mmHg
